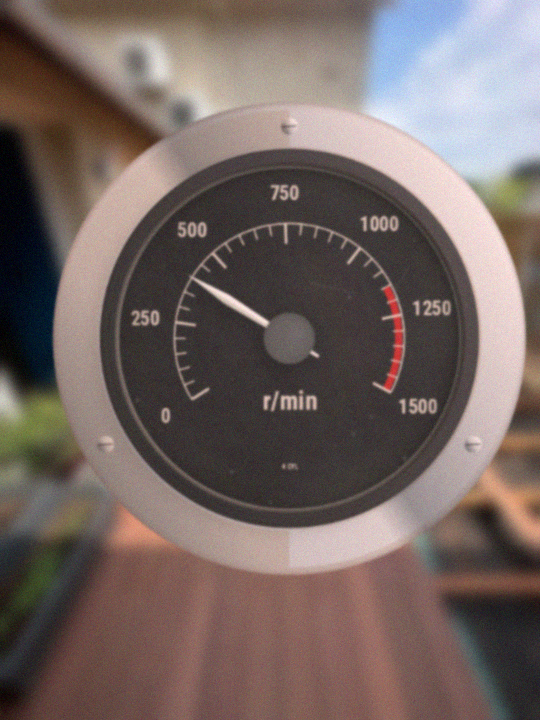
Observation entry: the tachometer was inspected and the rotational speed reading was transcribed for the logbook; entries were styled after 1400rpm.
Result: 400rpm
